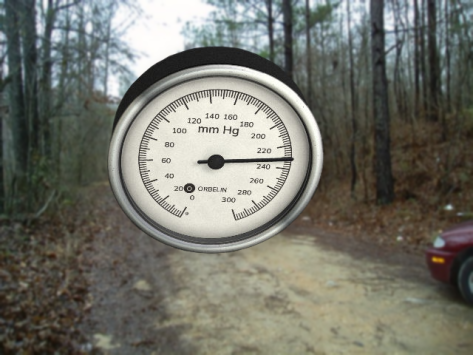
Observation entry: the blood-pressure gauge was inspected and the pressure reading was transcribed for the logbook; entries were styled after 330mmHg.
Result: 230mmHg
